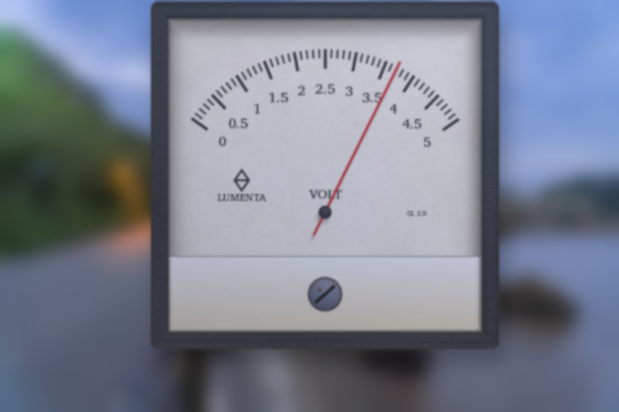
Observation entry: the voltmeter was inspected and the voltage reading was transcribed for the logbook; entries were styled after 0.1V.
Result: 3.7V
